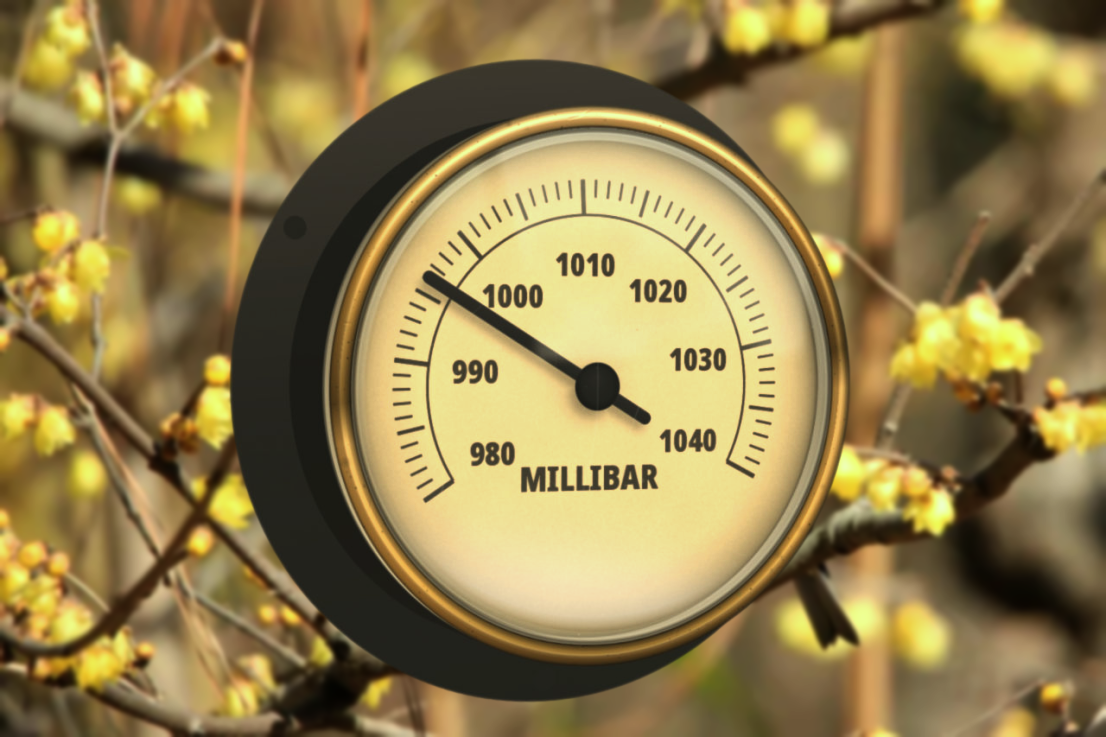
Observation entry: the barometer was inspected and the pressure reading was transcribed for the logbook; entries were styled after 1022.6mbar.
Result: 996mbar
